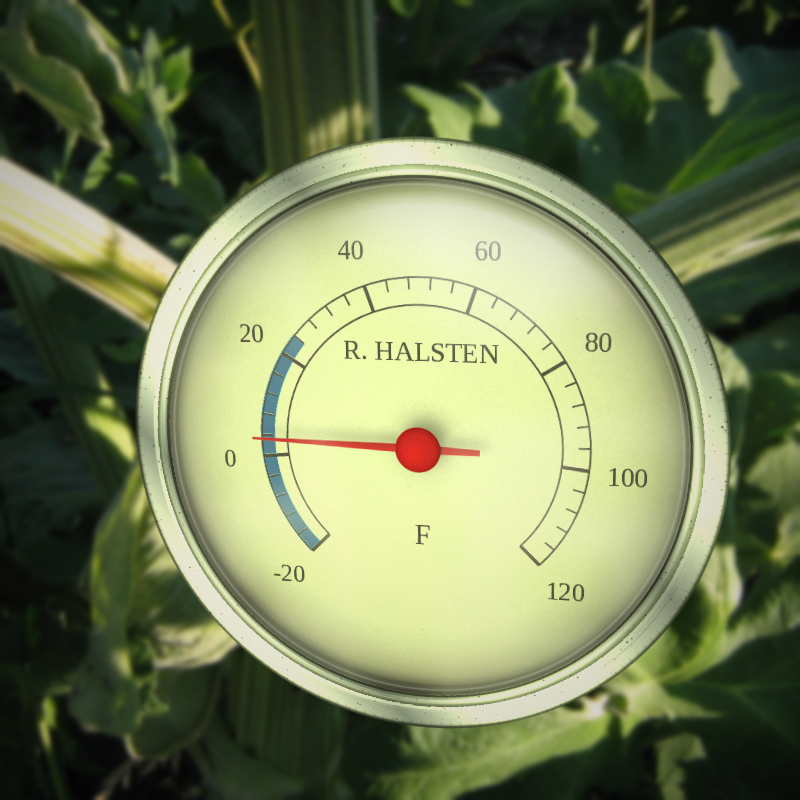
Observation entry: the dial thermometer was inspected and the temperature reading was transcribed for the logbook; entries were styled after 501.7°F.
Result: 4°F
